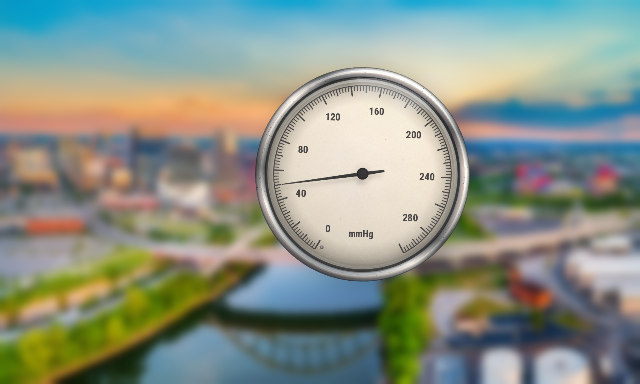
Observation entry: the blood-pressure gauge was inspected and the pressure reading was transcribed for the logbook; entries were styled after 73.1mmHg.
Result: 50mmHg
